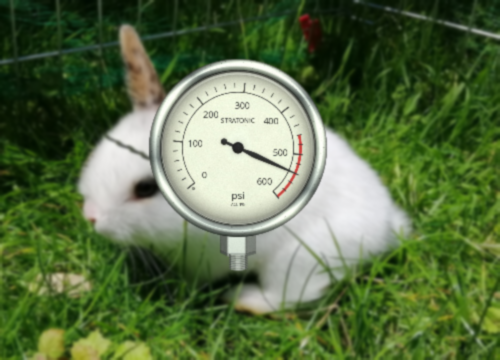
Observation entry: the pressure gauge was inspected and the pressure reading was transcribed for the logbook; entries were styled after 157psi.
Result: 540psi
